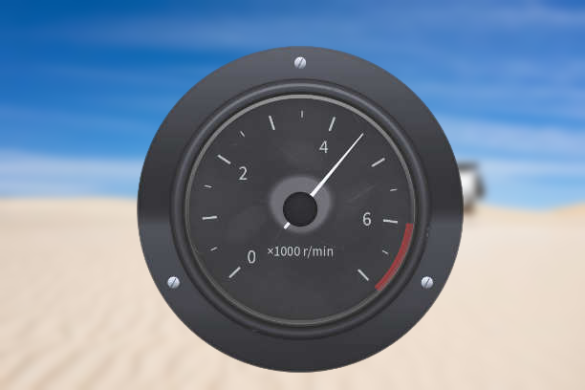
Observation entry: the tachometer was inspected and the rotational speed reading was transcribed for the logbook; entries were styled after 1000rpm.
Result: 4500rpm
